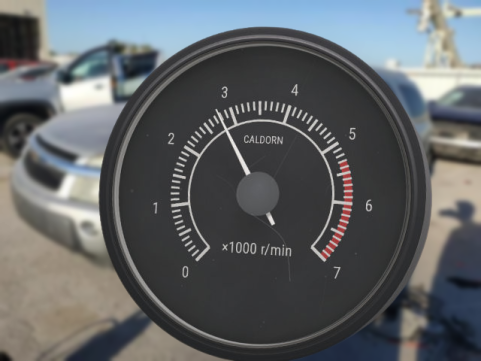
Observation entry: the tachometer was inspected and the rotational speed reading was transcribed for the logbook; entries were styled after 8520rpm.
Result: 2800rpm
